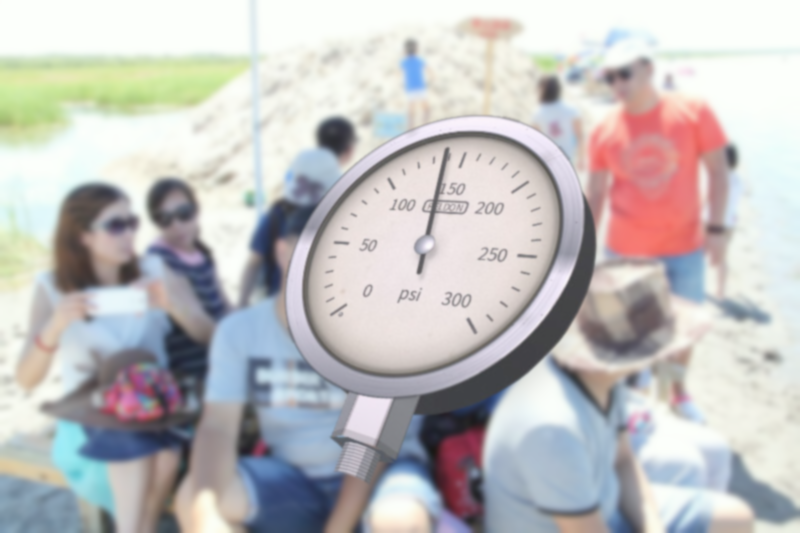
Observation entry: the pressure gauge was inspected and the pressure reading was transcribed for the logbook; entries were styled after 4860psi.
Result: 140psi
